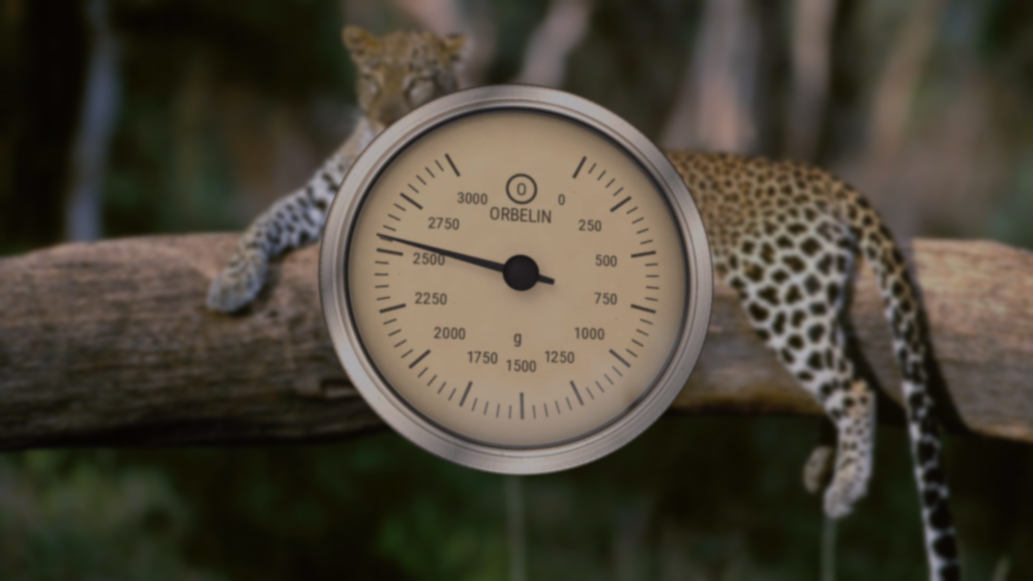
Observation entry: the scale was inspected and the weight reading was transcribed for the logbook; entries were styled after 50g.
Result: 2550g
